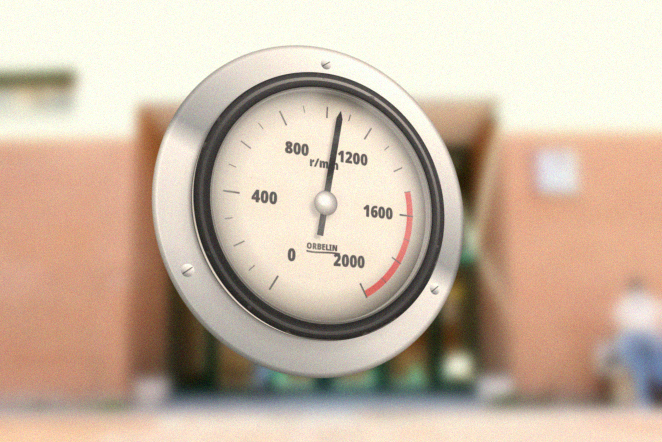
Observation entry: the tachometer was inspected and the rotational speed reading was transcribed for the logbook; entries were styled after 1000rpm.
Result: 1050rpm
